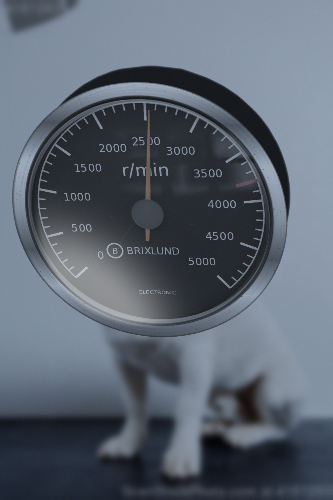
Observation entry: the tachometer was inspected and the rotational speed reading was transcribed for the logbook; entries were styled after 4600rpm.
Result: 2550rpm
